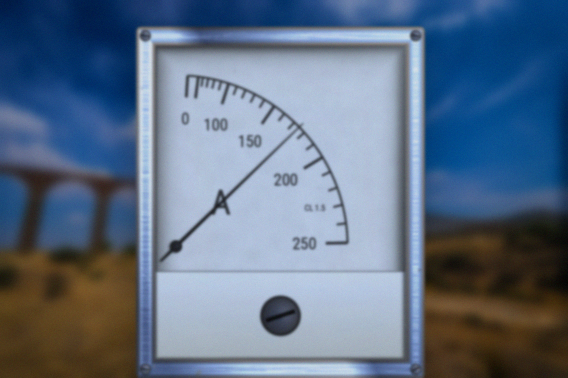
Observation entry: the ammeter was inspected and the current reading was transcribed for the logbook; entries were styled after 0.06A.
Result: 175A
